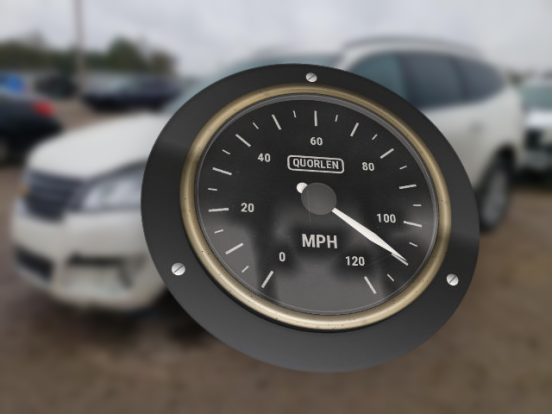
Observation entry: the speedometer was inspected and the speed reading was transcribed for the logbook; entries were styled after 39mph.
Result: 110mph
